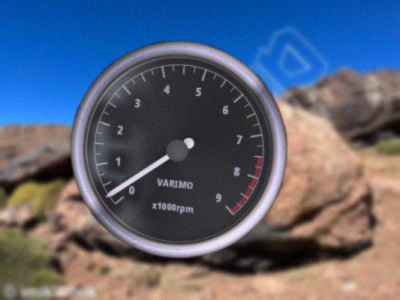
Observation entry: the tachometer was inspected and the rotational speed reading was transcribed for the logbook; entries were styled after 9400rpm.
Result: 250rpm
